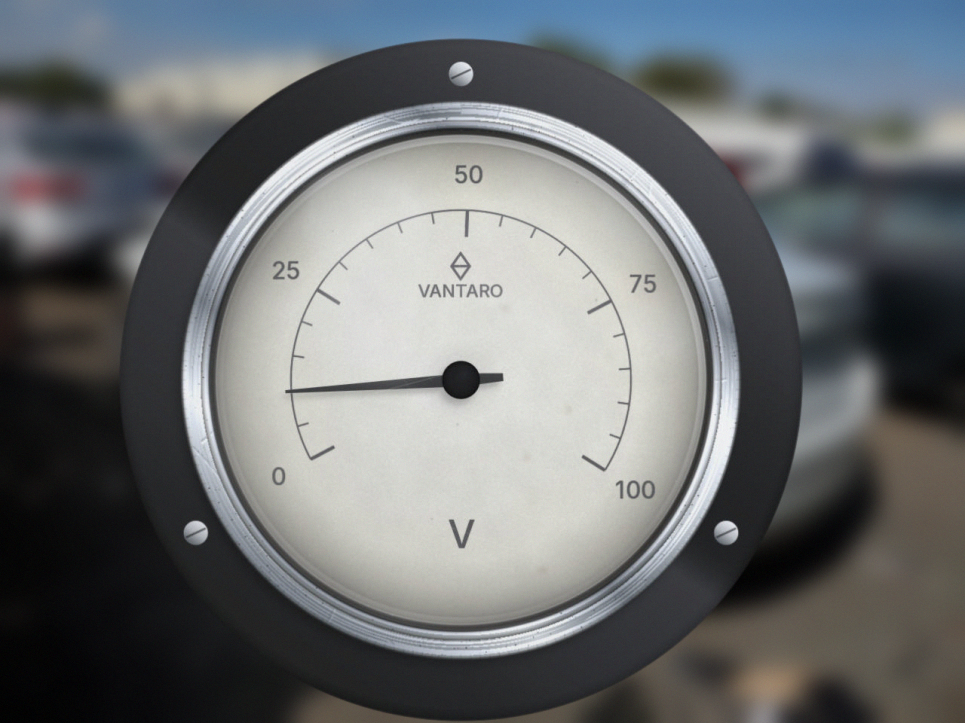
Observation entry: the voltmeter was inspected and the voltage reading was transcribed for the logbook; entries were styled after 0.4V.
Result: 10V
